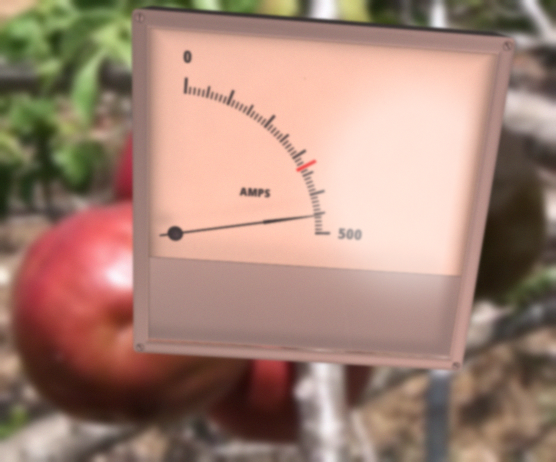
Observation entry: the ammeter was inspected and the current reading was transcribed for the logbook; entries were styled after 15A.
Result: 450A
